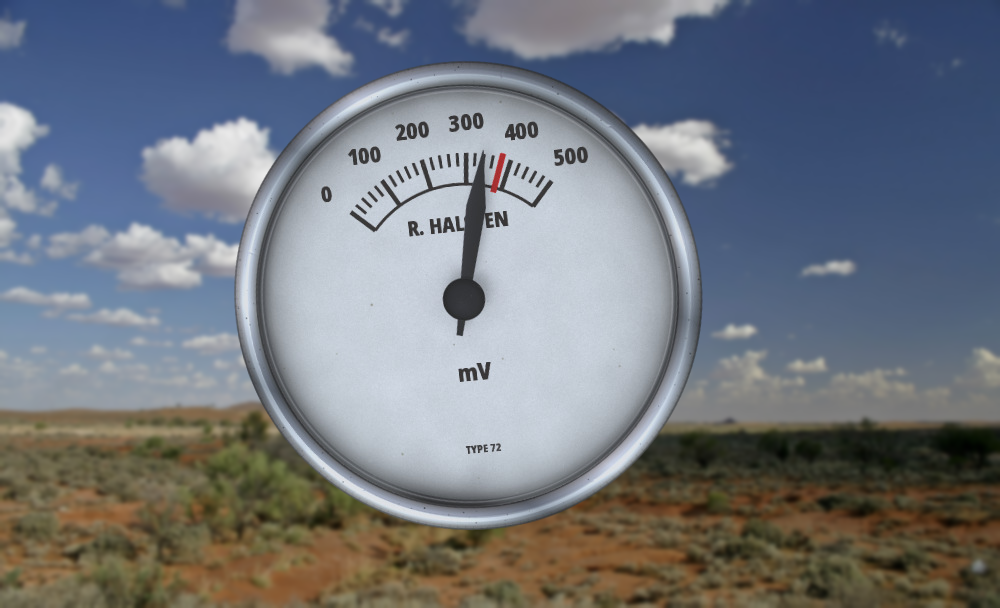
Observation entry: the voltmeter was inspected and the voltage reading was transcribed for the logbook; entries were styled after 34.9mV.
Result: 340mV
